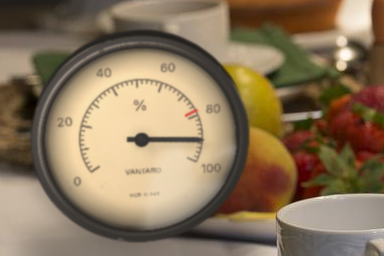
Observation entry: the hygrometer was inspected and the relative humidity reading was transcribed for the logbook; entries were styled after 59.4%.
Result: 90%
